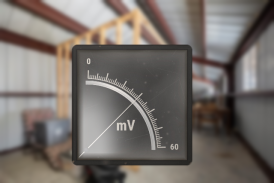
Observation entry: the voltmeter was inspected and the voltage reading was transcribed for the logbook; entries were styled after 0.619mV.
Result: 30mV
